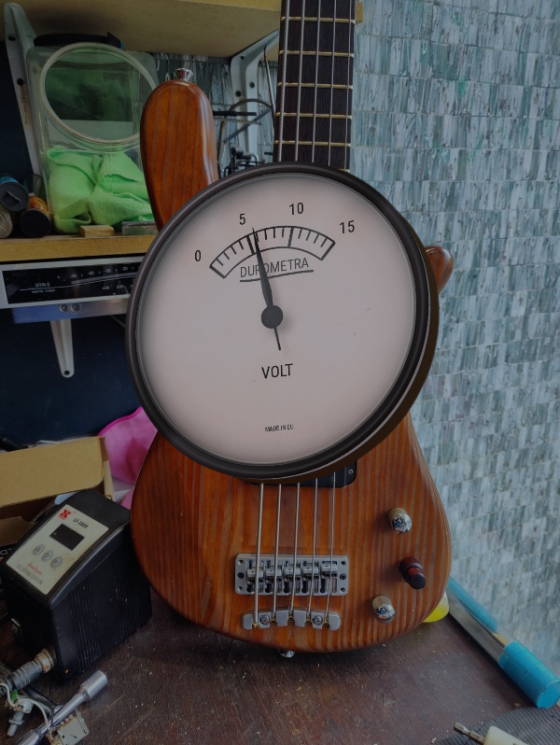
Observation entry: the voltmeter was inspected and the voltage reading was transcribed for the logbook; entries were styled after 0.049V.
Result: 6V
